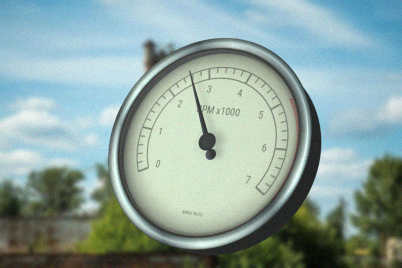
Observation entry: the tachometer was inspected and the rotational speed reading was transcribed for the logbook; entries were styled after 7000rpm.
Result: 2600rpm
